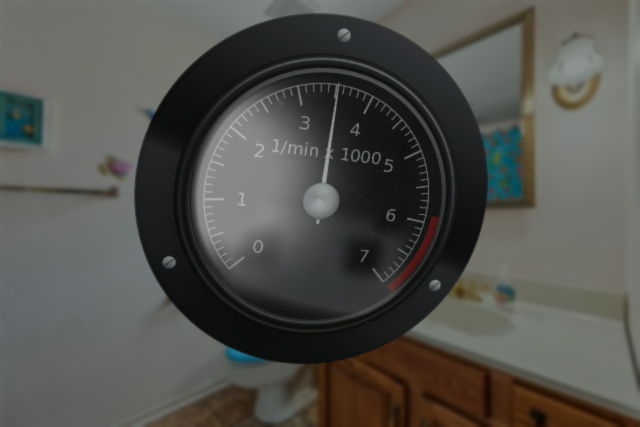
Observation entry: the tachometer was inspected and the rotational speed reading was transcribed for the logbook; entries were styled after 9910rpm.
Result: 3500rpm
